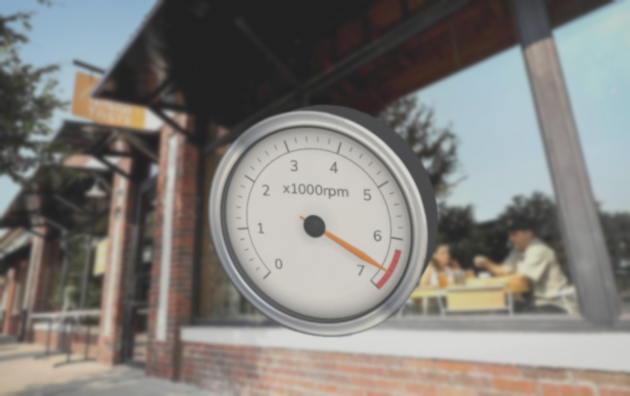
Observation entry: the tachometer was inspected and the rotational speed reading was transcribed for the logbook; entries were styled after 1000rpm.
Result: 6600rpm
